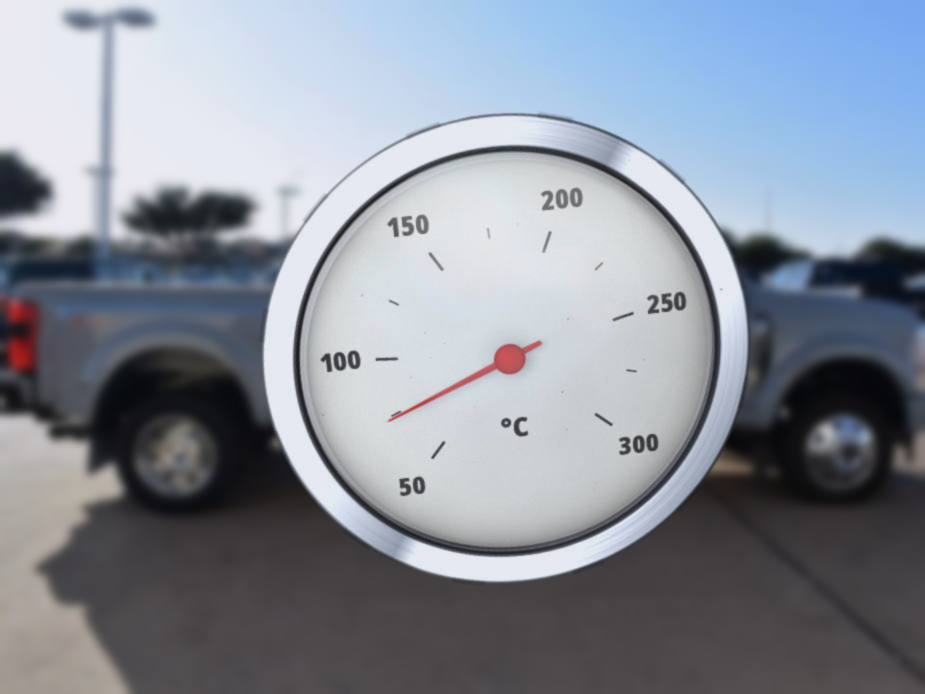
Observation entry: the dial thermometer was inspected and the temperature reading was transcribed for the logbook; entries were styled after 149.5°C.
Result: 75°C
